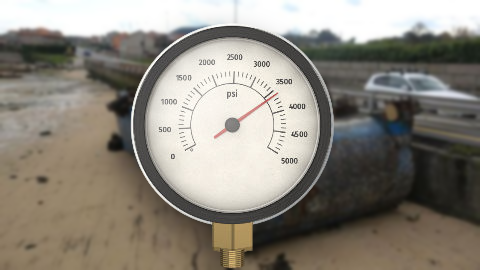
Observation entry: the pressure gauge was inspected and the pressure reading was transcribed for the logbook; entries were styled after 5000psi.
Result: 3600psi
